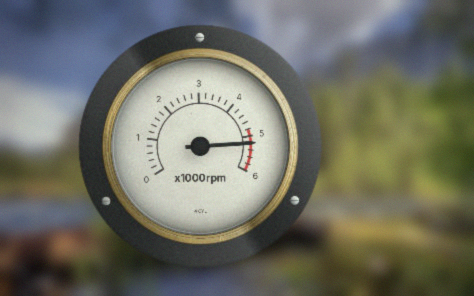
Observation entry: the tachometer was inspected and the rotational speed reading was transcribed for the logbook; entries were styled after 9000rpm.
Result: 5200rpm
